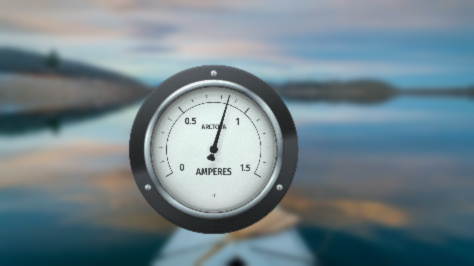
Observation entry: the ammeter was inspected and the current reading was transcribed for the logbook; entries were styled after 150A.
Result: 0.85A
